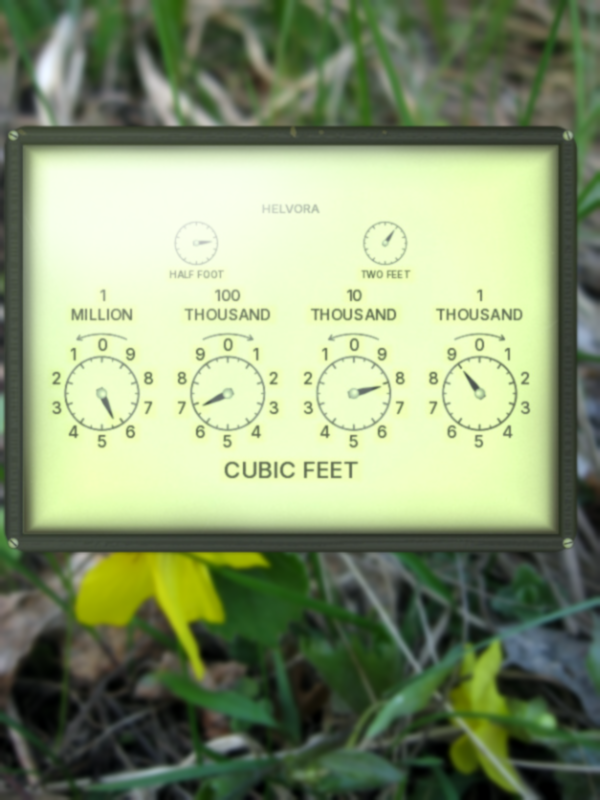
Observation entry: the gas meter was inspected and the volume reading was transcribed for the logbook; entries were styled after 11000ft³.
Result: 567900ft³
